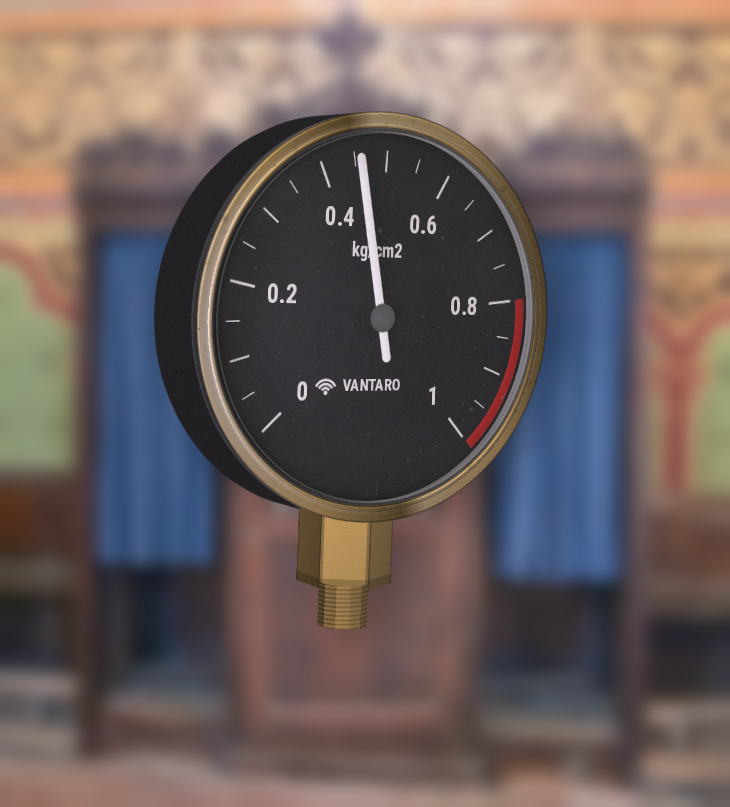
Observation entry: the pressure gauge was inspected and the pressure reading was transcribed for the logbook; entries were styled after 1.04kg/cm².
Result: 0.45kg/cm²
